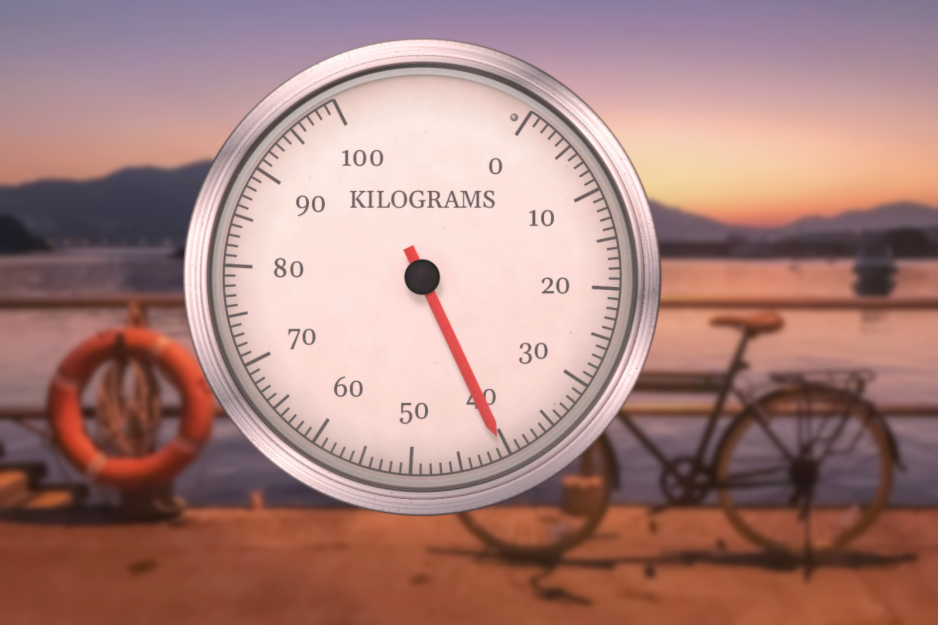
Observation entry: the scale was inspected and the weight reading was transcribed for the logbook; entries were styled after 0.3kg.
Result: 40.5kg
